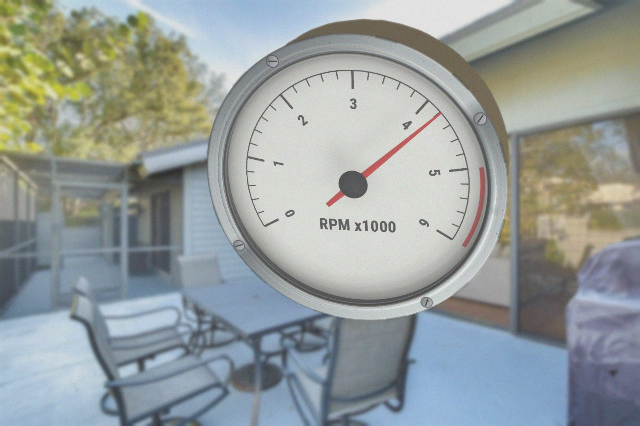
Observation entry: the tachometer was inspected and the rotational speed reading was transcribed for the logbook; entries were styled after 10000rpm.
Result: 4200rpm
